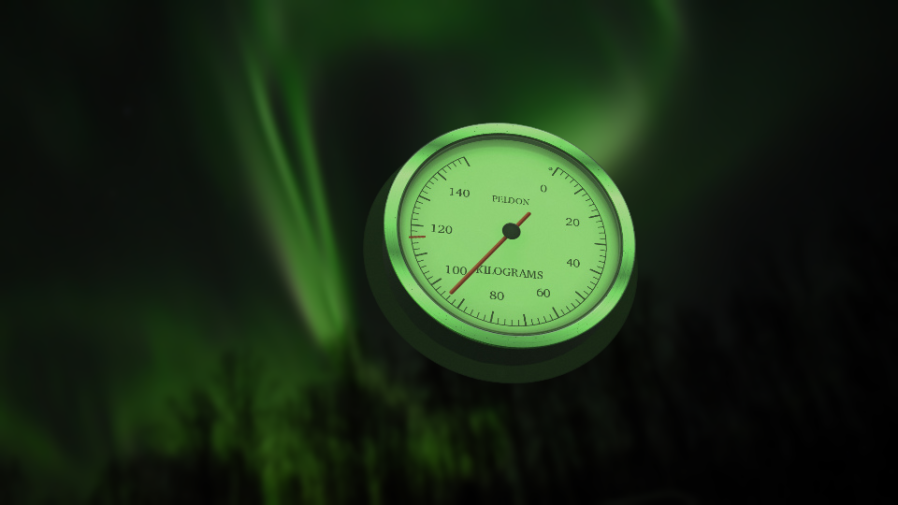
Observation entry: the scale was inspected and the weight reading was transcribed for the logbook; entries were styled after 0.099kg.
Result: 94kg
